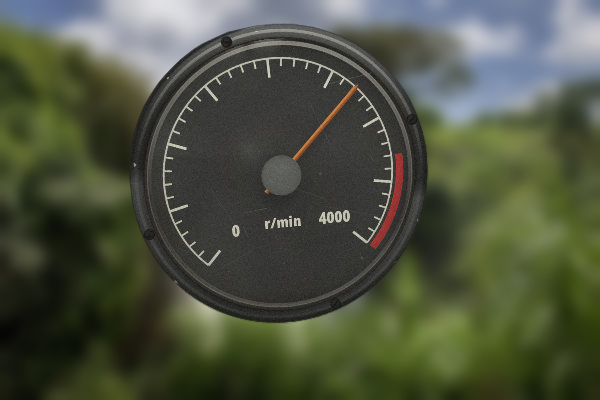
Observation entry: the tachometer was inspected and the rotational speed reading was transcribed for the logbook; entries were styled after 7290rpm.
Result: 2700rpm
